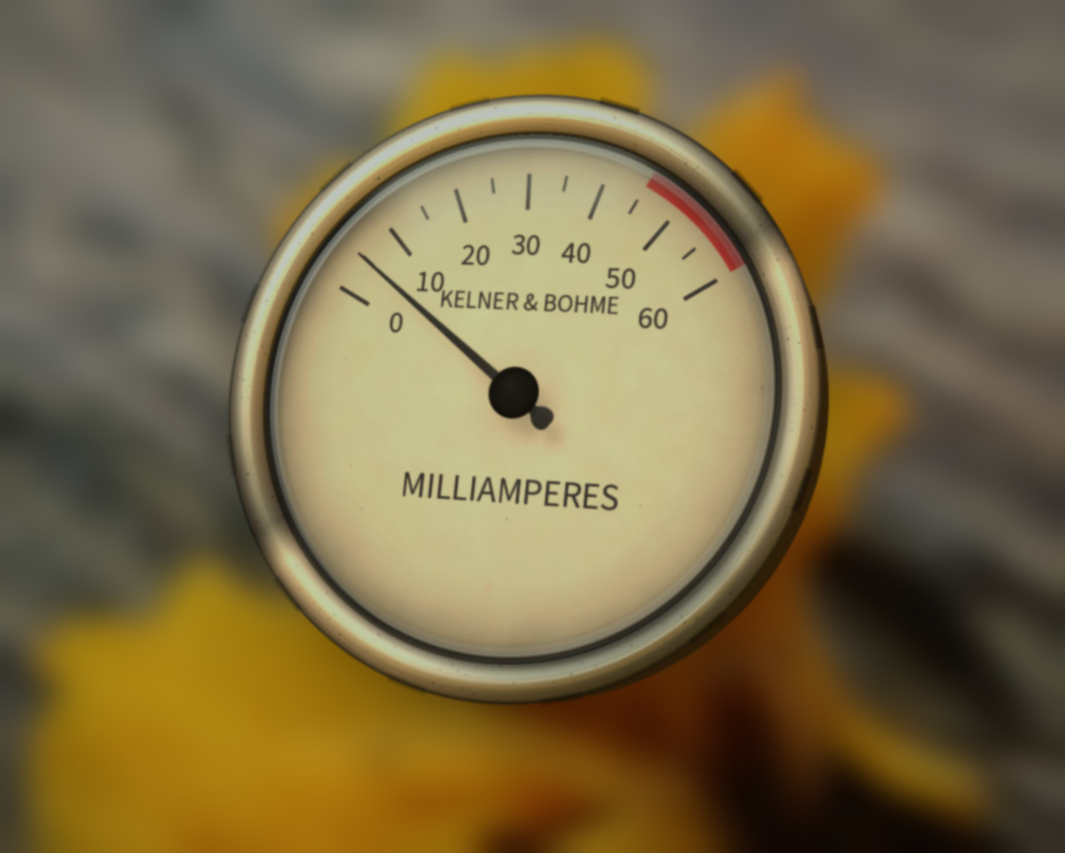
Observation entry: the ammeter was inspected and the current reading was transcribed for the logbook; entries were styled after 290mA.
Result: 5mA
